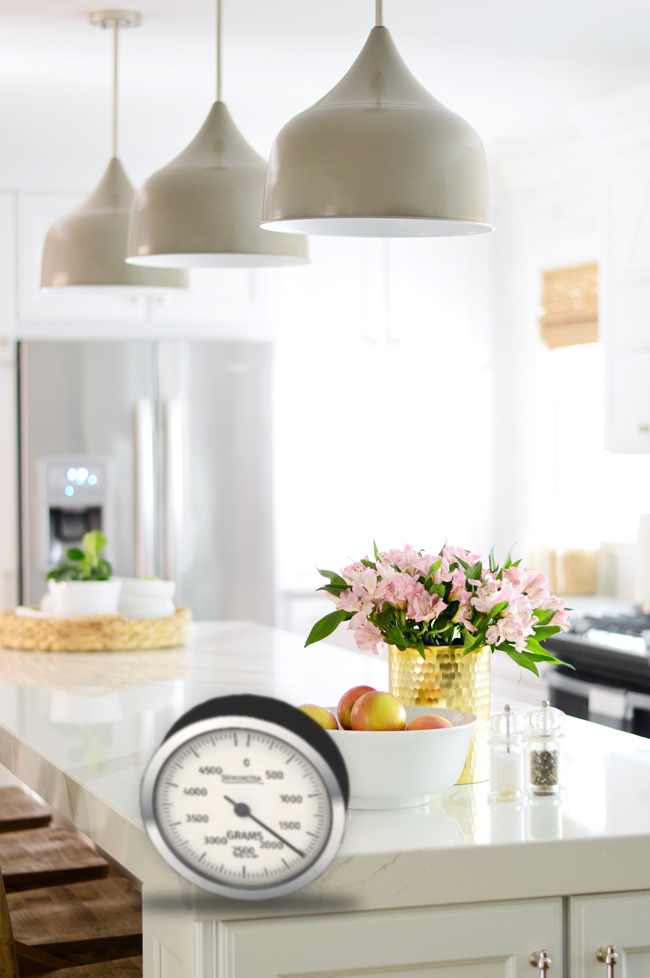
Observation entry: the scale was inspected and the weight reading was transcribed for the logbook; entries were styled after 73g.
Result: 1750g
